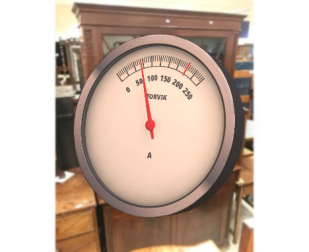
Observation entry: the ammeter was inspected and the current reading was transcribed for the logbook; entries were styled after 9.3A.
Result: 75A
